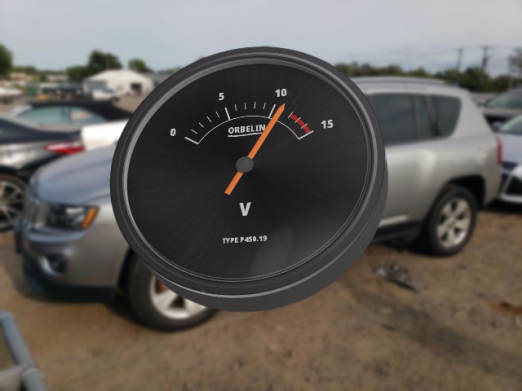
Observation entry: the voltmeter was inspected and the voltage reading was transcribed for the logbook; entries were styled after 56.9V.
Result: 11V
